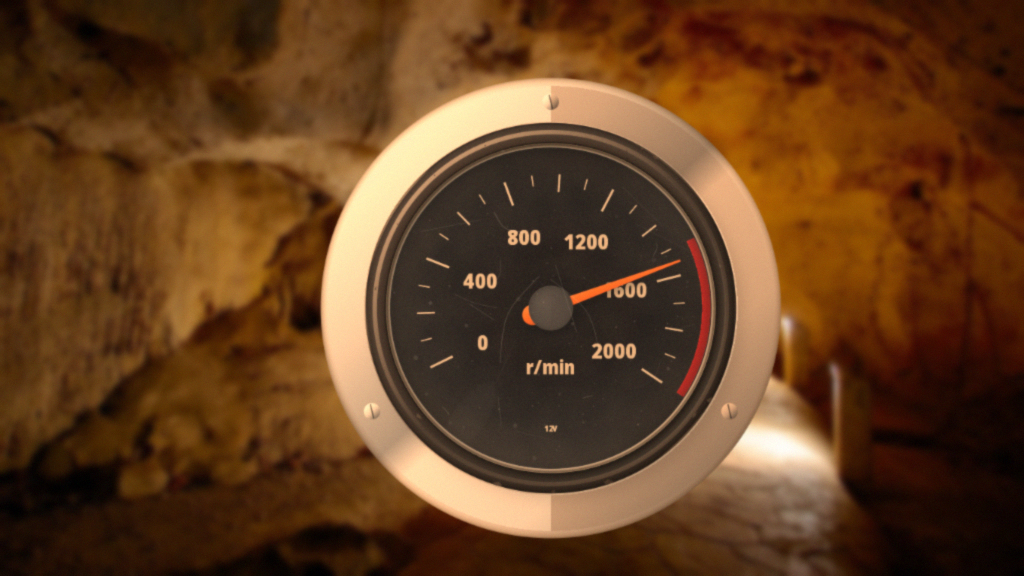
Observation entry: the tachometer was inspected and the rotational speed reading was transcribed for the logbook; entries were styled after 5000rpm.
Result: 1550rpm
